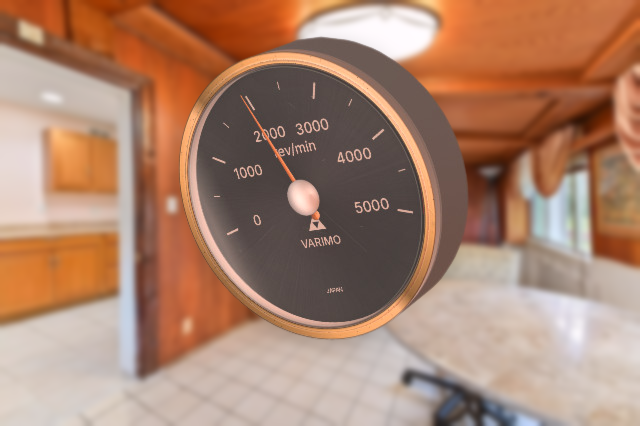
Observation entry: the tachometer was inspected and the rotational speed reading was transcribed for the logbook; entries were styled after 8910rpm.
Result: 2000rpm
